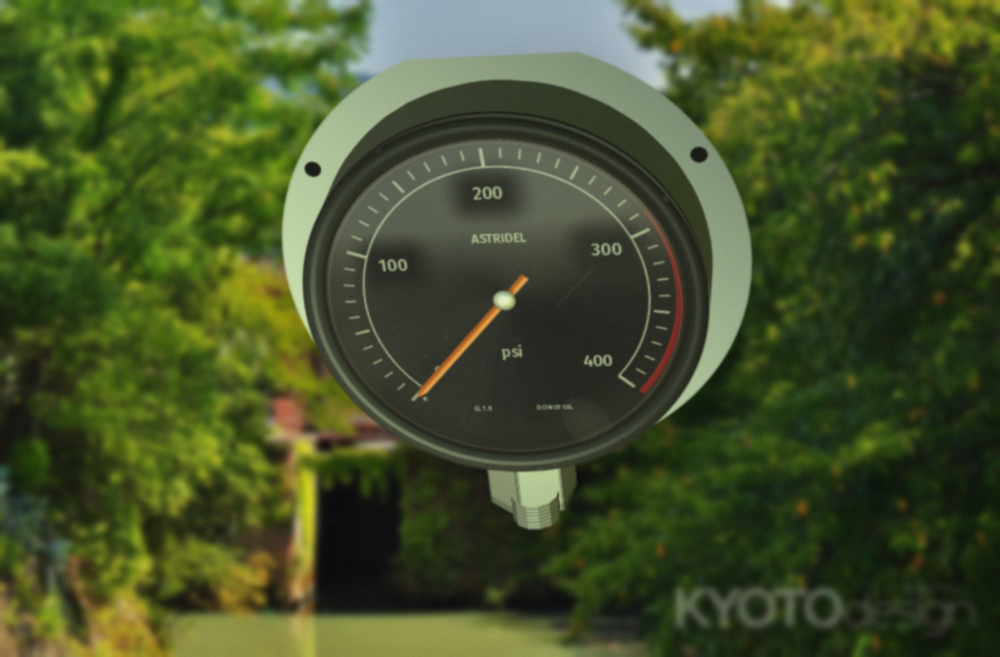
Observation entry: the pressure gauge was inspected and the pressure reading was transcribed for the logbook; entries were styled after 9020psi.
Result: 0psi
